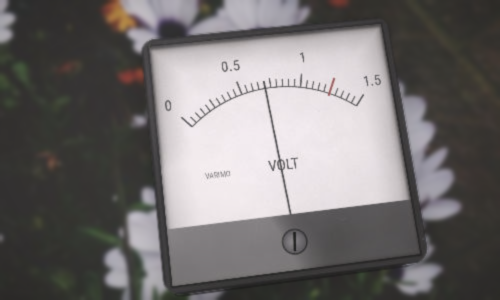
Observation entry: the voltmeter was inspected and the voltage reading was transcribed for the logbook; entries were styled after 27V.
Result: 0.7V
